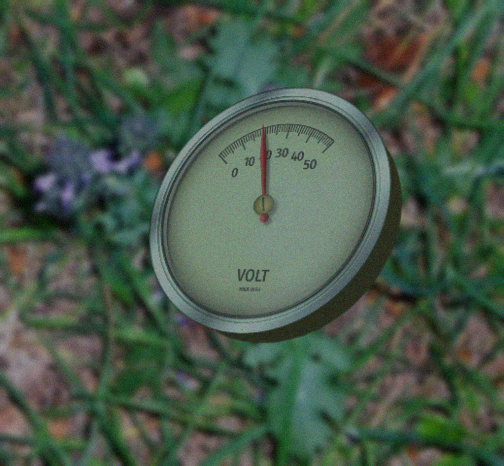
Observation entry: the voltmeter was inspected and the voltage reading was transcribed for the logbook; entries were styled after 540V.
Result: 20V
